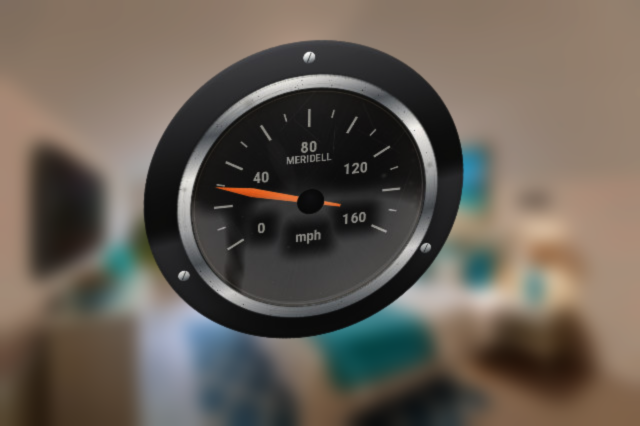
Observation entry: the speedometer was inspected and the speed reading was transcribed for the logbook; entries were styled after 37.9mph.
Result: 30mph
